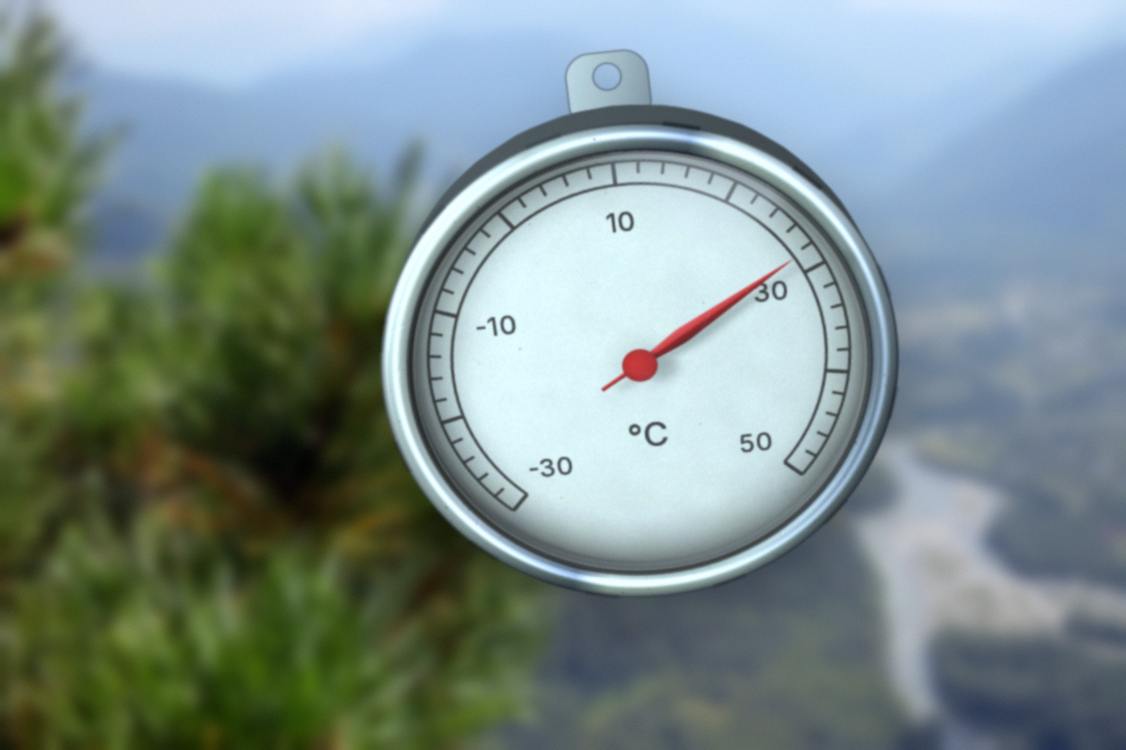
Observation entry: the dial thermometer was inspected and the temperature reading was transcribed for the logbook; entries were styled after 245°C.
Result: 28°C
